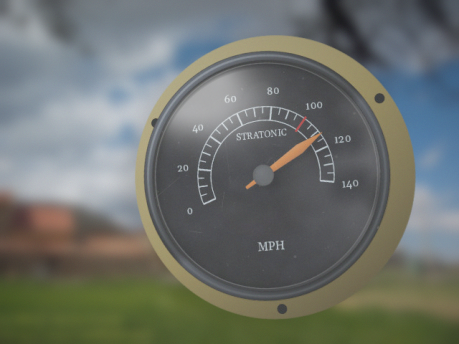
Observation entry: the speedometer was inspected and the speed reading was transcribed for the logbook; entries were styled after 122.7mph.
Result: 112.5mph
